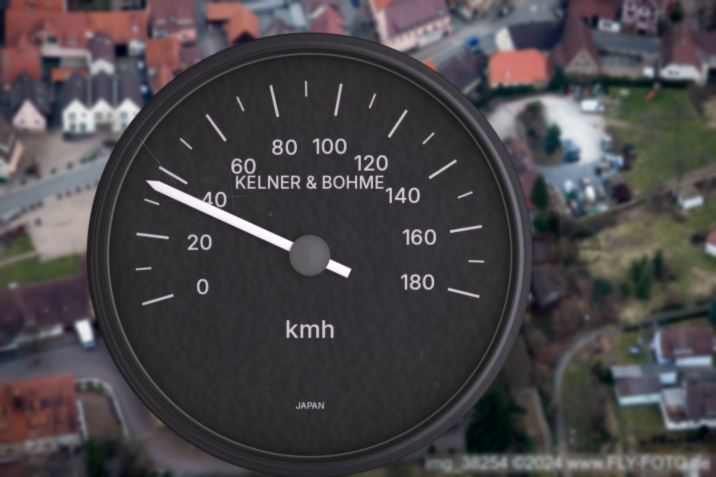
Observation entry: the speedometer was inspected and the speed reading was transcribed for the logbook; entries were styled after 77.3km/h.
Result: 35km/h
